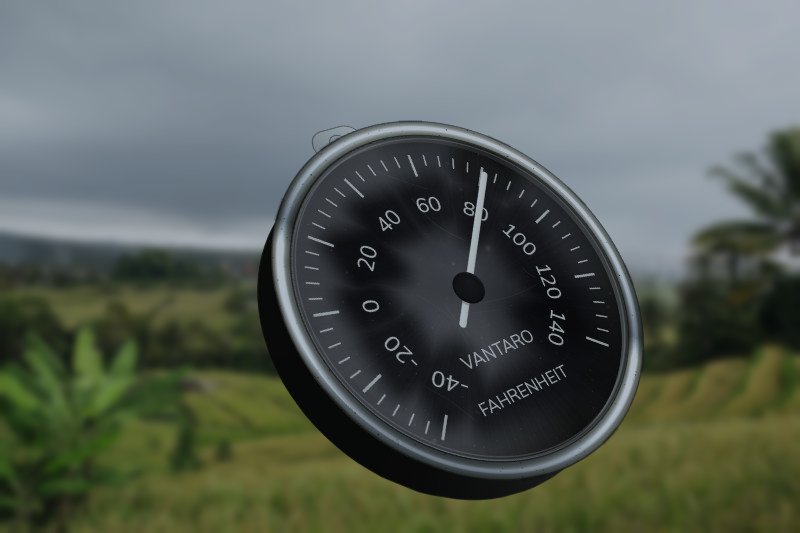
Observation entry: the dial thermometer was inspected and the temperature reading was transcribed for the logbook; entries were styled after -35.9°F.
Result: 80°F
